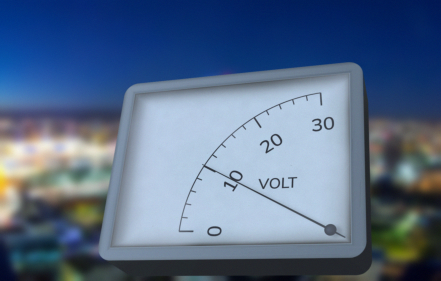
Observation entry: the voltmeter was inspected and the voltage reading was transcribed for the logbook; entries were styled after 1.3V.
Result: 10V
